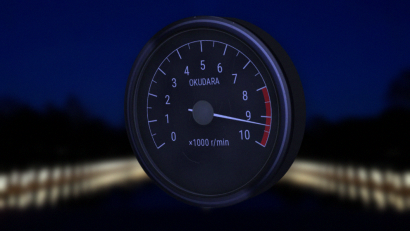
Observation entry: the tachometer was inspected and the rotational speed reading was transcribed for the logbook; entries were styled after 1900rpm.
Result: 9250rpm
